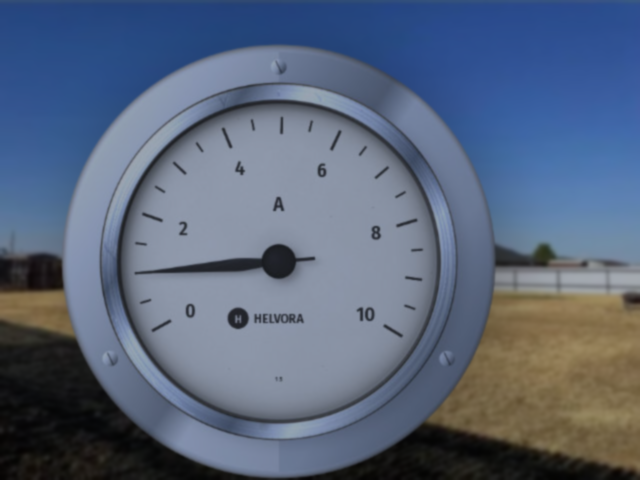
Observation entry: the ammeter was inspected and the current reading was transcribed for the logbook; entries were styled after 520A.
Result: 1A
